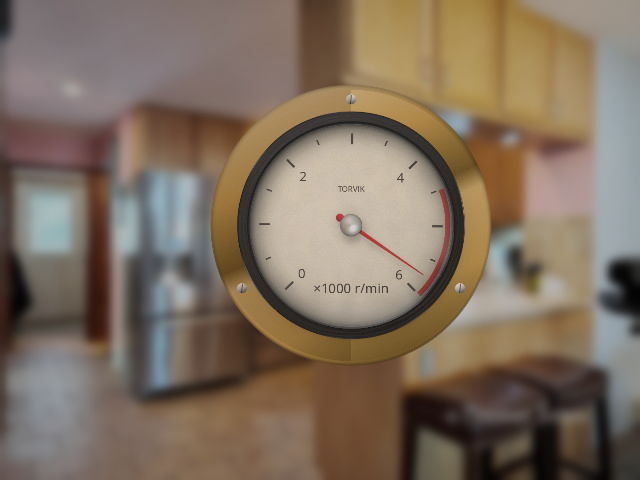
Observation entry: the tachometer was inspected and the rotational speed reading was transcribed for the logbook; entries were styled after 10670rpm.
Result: 5750rpm
